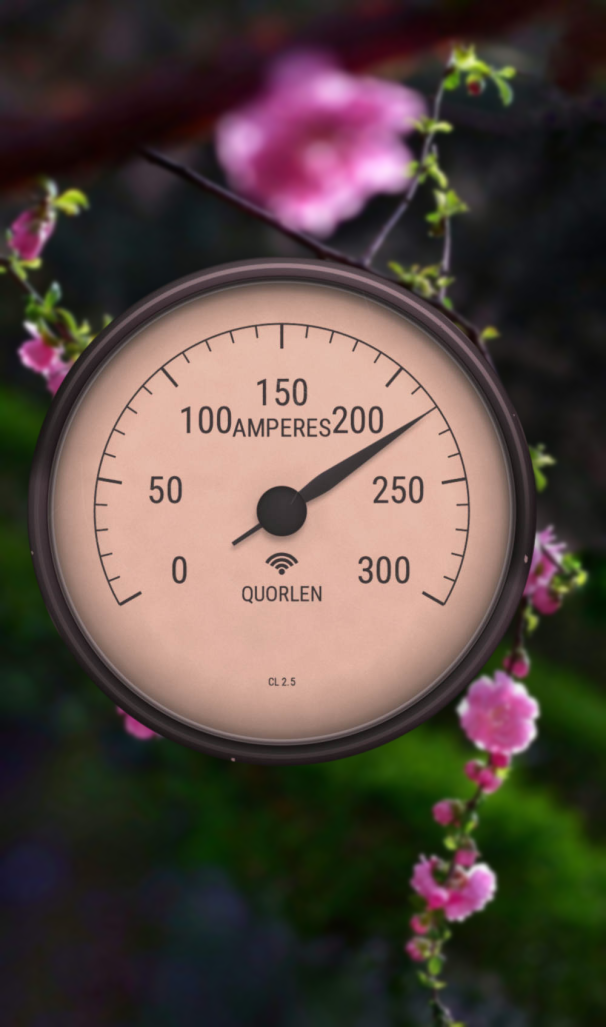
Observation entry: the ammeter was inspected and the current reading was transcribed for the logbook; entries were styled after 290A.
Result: 220A
